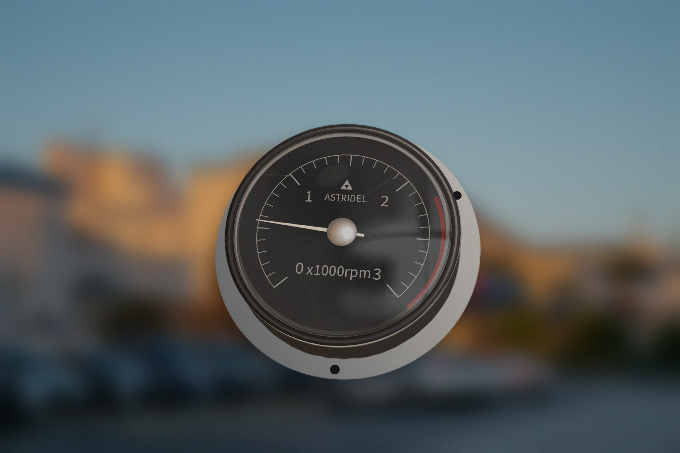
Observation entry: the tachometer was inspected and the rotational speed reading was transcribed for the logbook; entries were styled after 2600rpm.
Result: 550rpm
